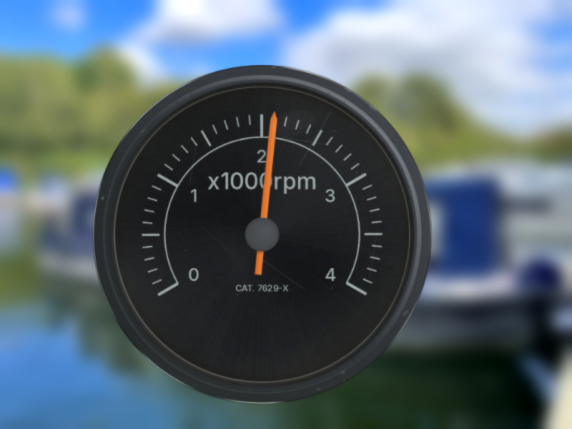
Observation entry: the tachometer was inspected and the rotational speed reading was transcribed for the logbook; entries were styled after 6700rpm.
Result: 2100rpm
